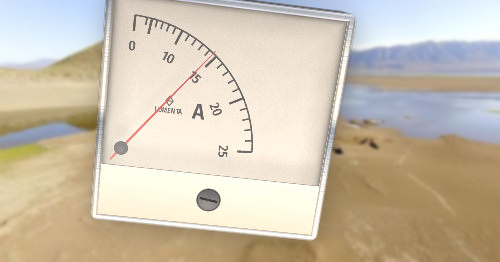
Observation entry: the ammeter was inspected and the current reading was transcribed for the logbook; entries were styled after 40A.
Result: 14.5A
